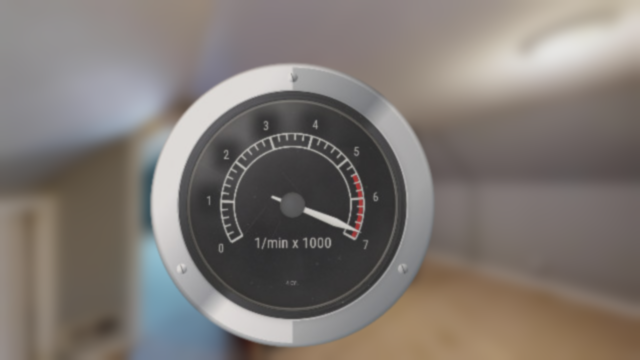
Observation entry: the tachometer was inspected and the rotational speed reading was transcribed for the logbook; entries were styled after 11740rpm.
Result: 6800rpm
